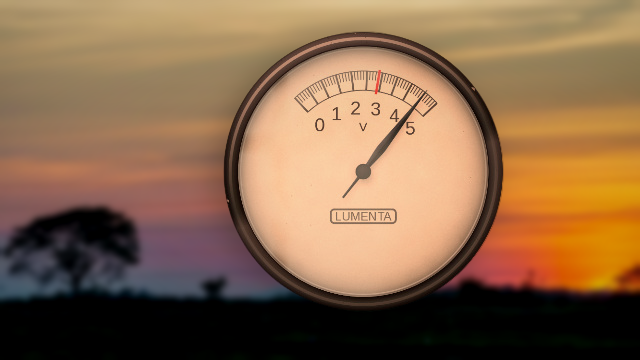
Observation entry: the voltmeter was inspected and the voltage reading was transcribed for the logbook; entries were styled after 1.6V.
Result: 4.5V
